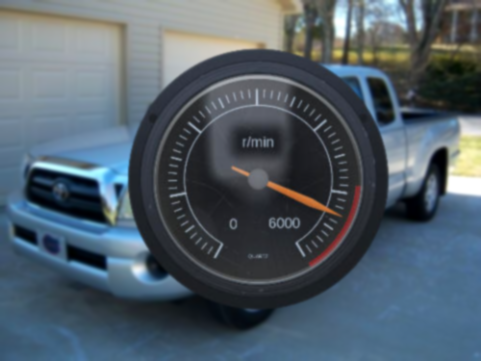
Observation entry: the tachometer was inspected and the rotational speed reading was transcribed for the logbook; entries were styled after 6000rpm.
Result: 5300rpm
